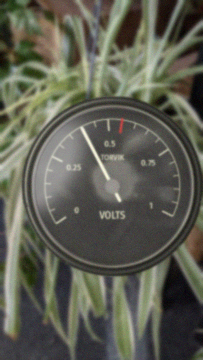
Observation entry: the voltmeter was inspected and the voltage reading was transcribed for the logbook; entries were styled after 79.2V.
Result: 0.4V
